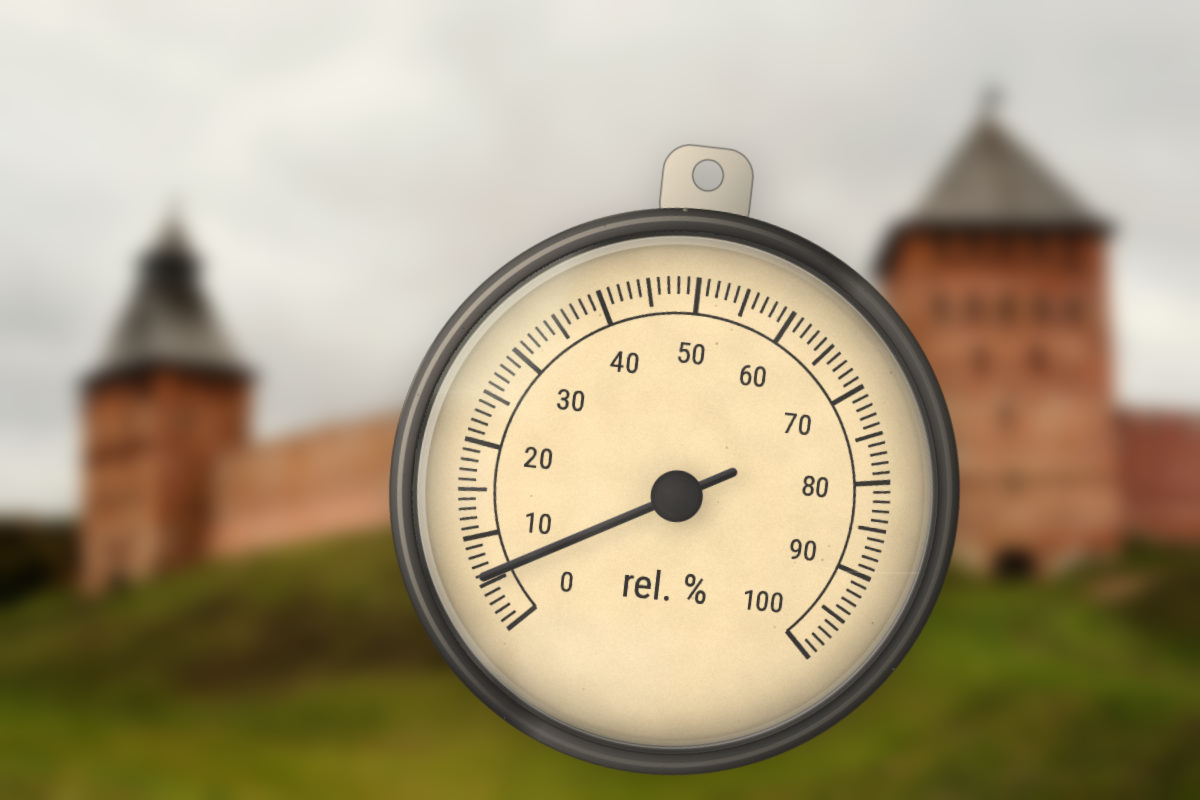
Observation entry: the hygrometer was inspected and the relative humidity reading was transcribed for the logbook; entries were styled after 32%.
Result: 6%
